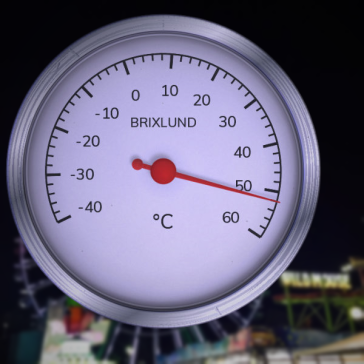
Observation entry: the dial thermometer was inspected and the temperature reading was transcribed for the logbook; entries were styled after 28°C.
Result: 52°C
